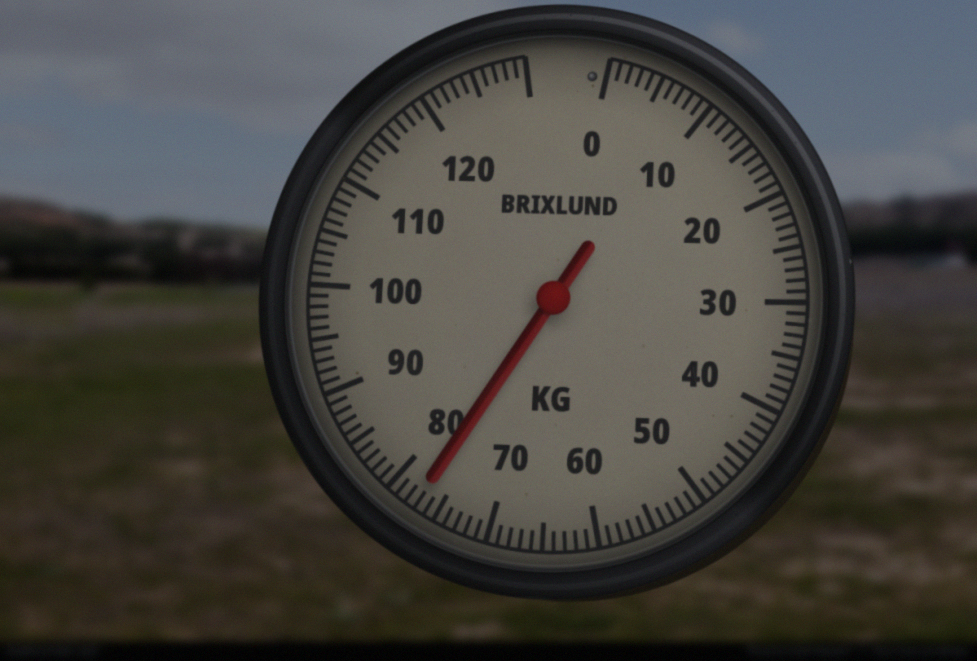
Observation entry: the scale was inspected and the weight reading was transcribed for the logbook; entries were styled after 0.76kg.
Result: 77kg
